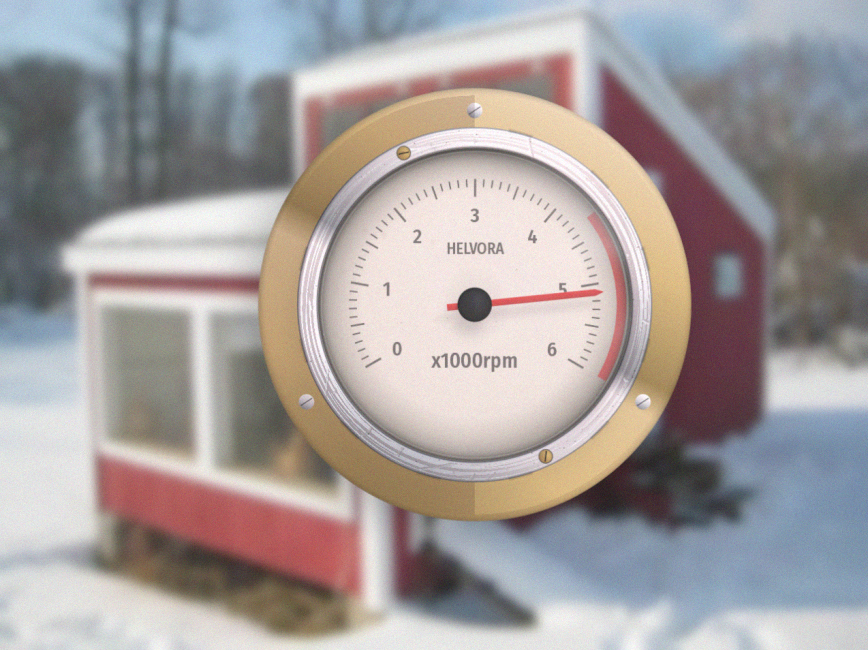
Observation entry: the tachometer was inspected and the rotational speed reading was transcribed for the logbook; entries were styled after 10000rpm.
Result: 5100rpm
